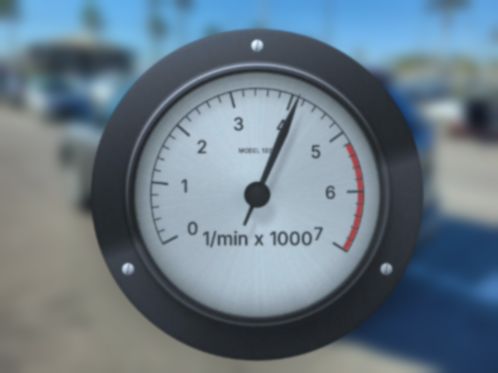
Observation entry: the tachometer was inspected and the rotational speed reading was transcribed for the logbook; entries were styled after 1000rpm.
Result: 4100rpm
